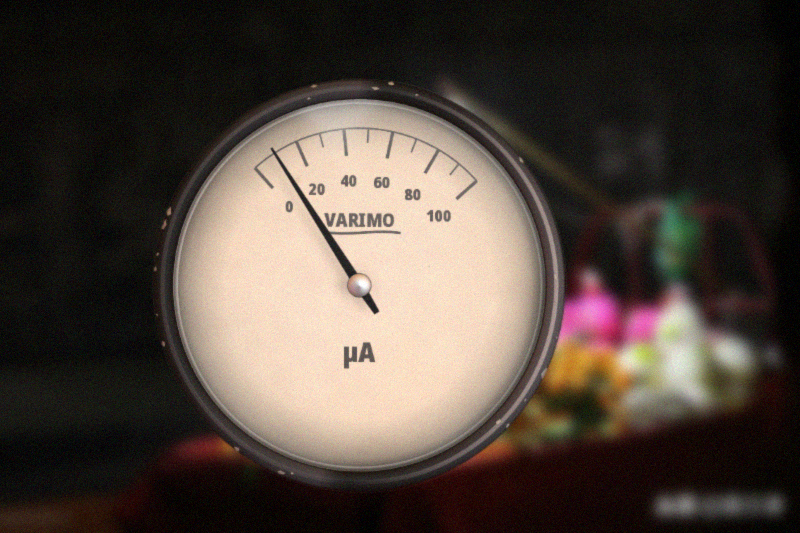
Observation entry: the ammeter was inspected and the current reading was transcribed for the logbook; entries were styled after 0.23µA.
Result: 10µA
